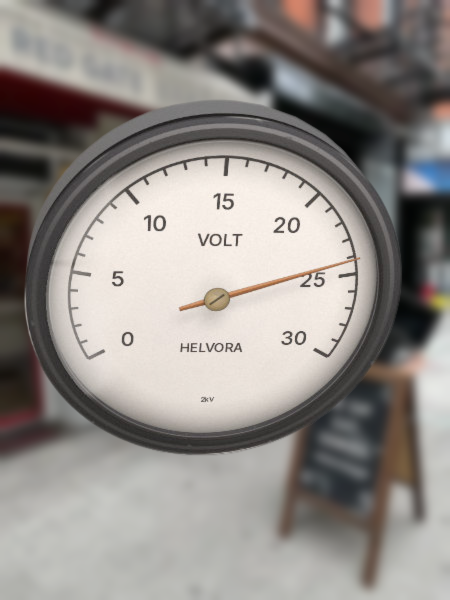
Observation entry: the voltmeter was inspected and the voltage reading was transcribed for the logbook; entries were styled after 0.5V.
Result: 24V
